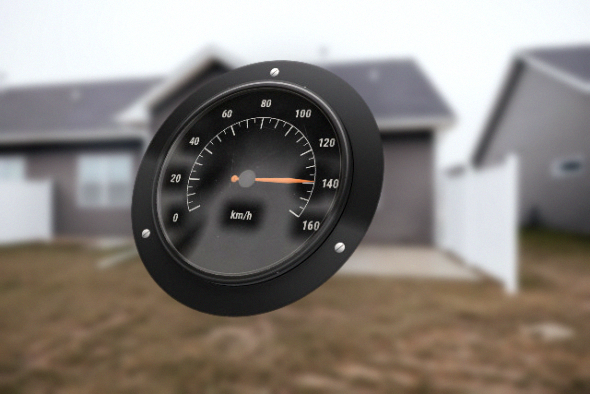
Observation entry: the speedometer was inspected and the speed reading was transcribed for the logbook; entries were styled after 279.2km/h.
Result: 140km/h
